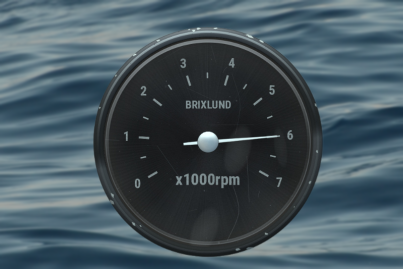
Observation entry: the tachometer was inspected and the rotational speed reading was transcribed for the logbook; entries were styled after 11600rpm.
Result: 6000rpm
